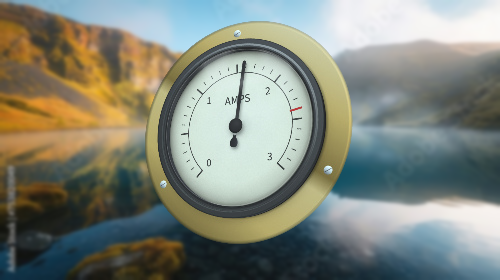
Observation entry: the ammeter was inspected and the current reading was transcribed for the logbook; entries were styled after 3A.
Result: 1.6A
